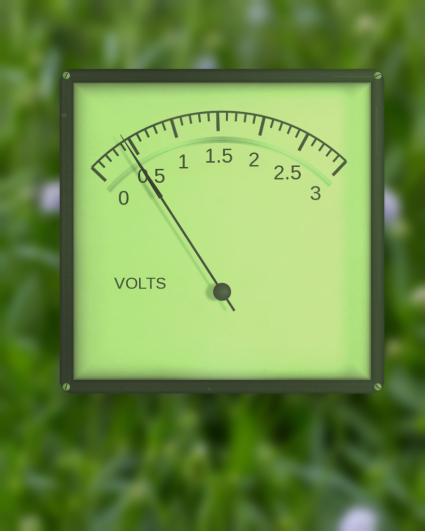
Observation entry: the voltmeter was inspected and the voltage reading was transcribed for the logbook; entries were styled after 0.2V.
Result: 0.45V
